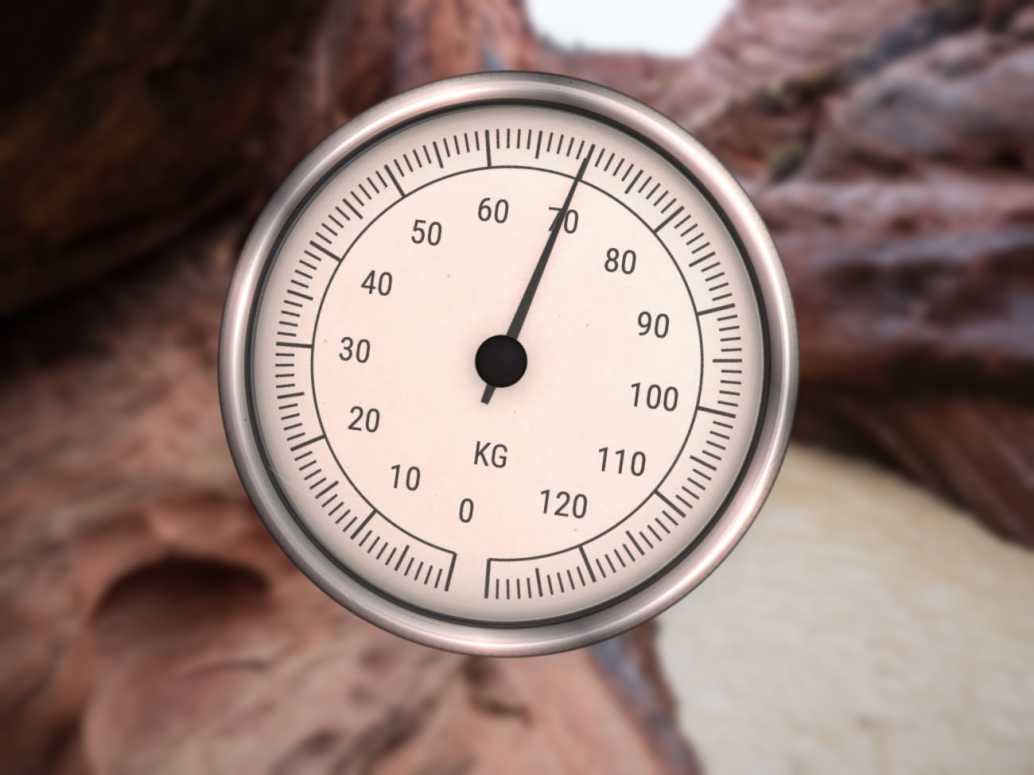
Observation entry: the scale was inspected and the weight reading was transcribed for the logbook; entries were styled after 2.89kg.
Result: 70kg
